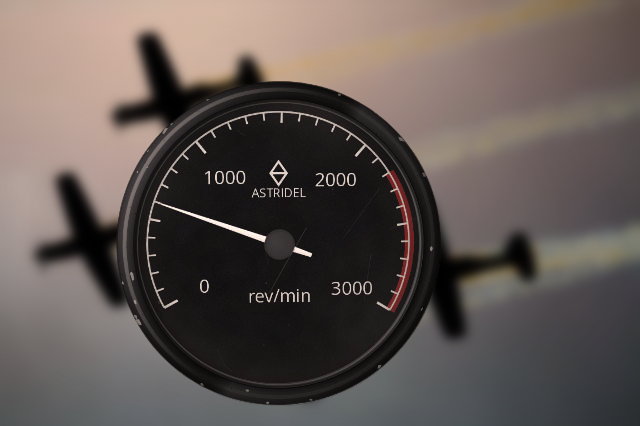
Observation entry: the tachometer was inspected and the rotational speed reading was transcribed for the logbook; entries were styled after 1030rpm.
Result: 600rpm
